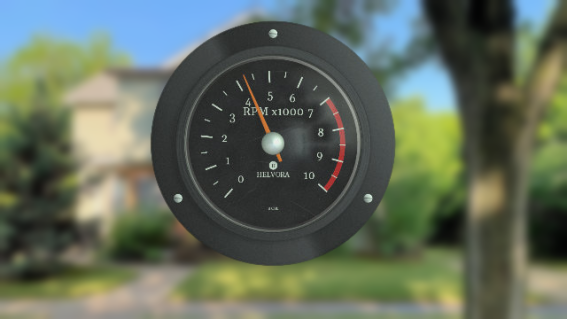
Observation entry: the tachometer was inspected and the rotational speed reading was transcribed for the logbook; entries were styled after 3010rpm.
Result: 4250rpm
